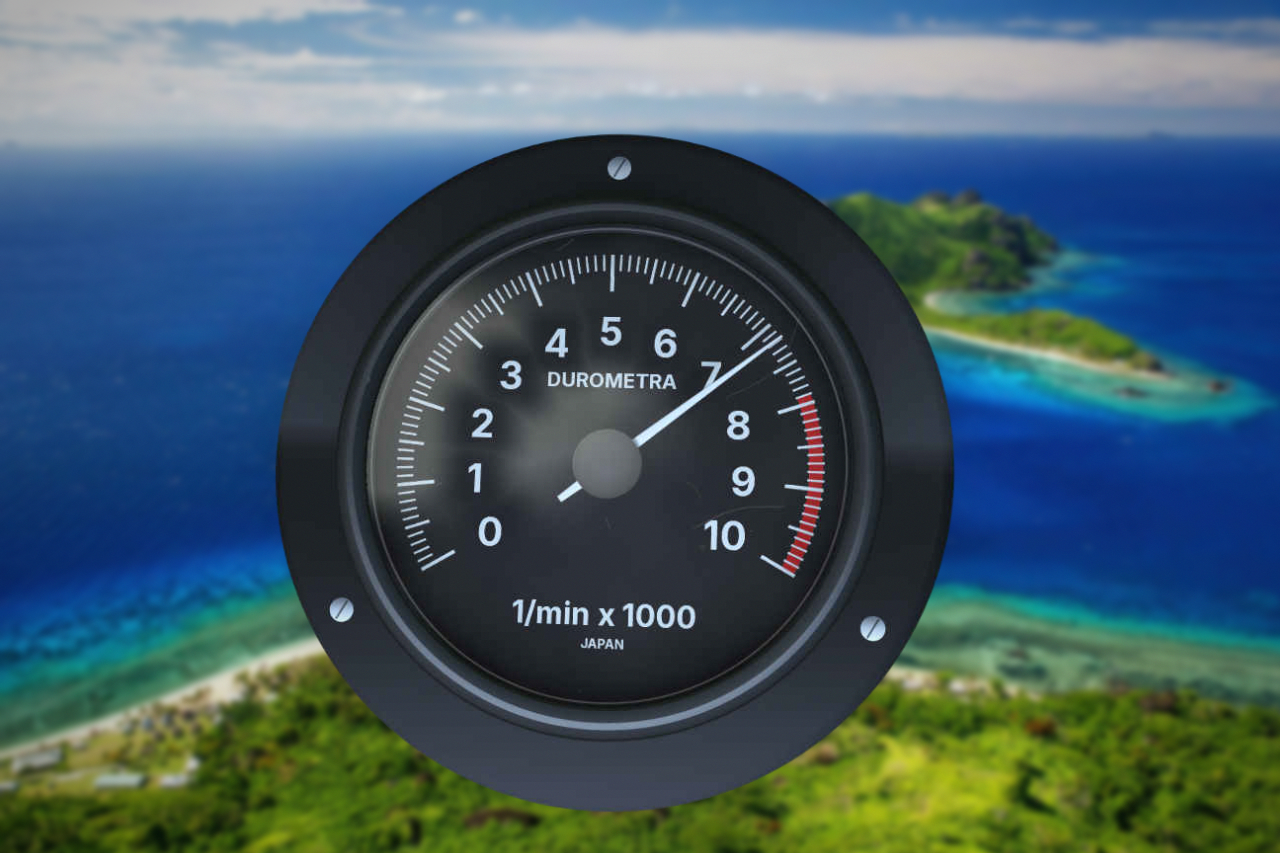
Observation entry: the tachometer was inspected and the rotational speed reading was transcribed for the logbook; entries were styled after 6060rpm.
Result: 7200rpm
